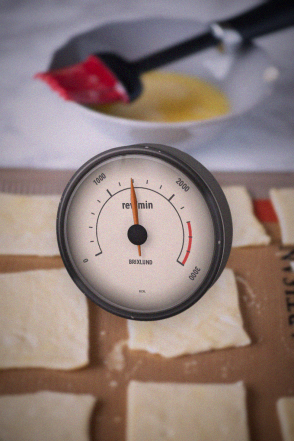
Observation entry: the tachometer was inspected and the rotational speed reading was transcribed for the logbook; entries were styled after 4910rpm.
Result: 1400rpm
